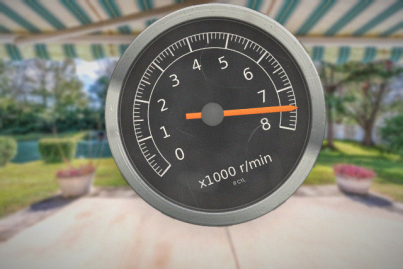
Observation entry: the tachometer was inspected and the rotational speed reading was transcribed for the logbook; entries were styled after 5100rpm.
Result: 7500rpm
